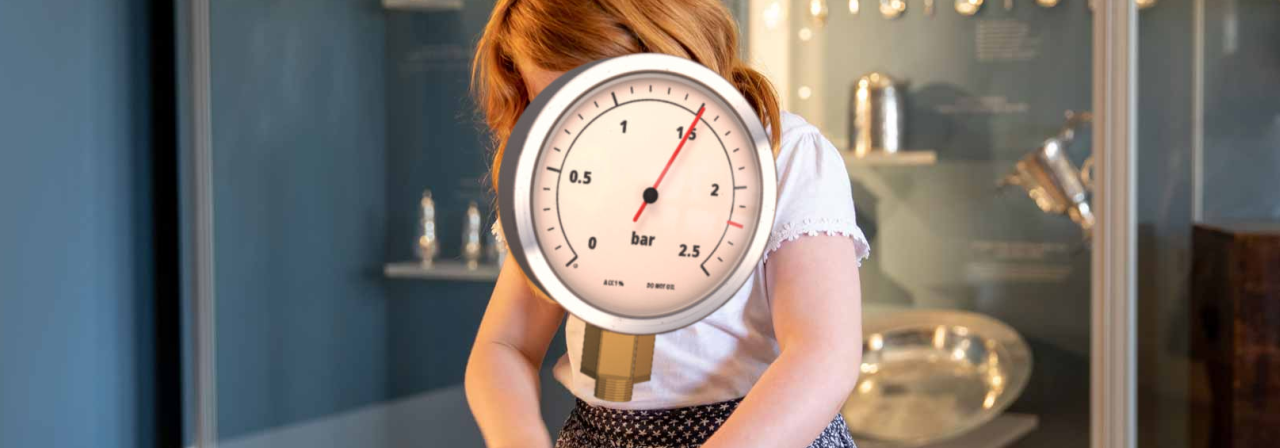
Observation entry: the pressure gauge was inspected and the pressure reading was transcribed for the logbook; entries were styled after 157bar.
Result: 1.5bar
